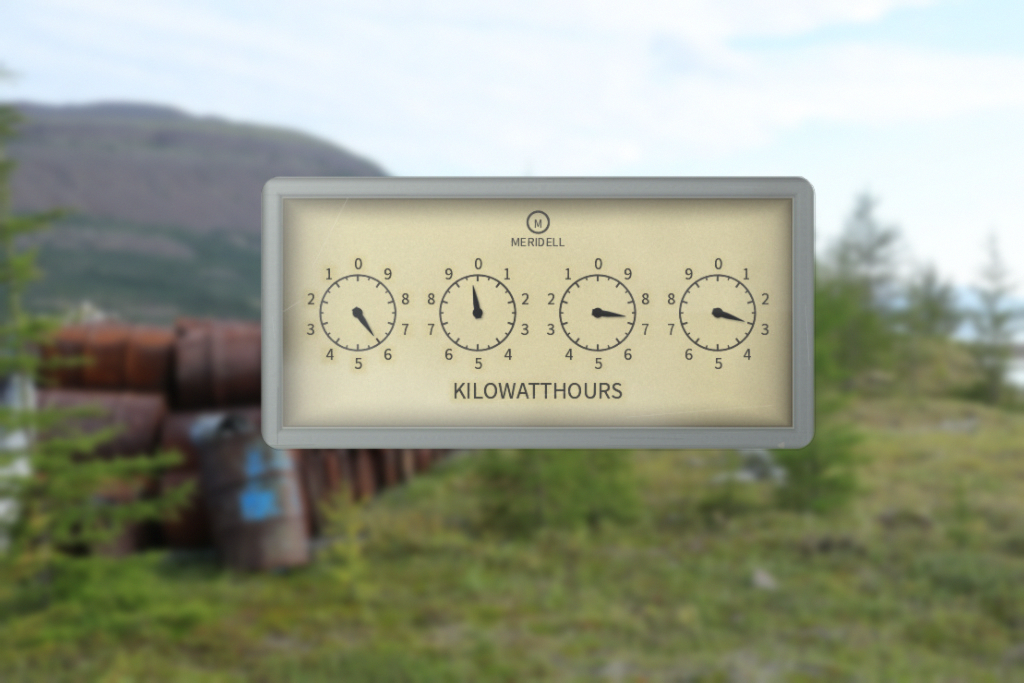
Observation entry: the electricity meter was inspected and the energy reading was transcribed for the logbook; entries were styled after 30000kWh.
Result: 5973kWh
